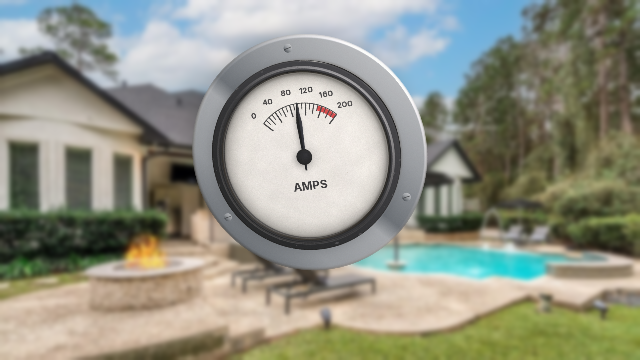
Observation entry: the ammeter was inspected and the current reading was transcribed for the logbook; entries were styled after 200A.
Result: 100A
